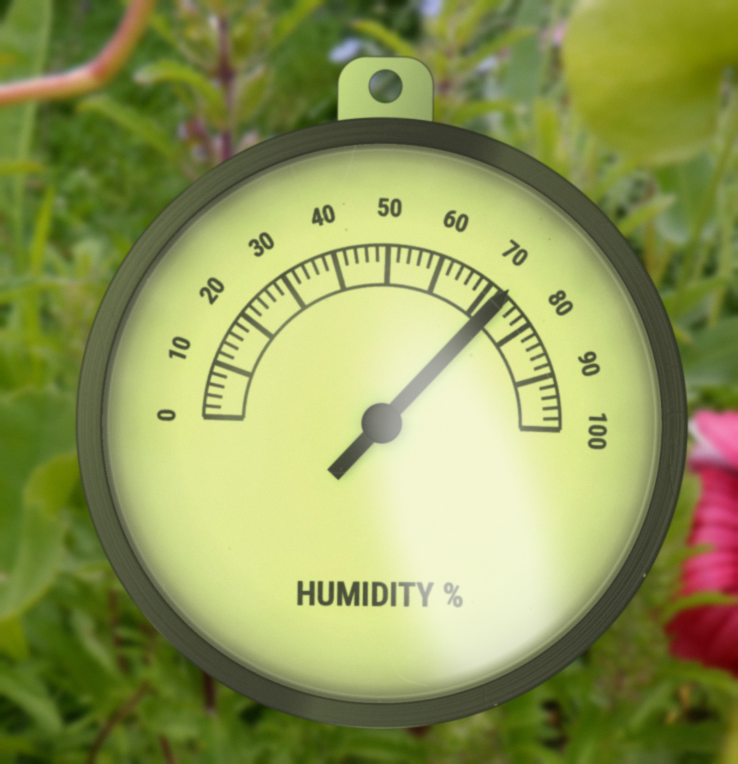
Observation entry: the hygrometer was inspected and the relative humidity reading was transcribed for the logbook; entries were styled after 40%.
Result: 73%
